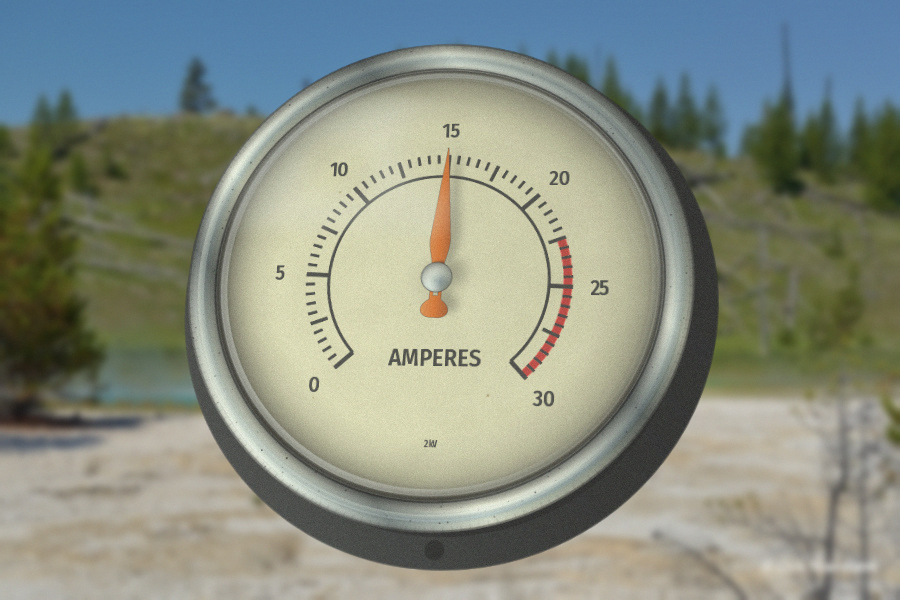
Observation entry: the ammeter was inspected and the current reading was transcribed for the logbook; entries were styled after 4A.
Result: 15A
